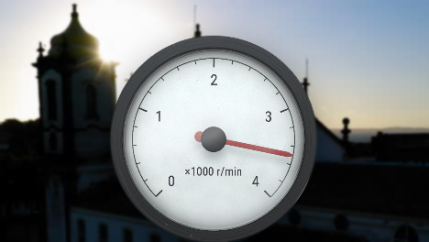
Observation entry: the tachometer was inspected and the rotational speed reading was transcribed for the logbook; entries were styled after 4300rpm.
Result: 3500rpm
